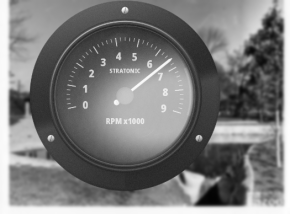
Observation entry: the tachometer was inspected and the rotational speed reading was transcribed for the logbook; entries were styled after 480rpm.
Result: 6600rpm
